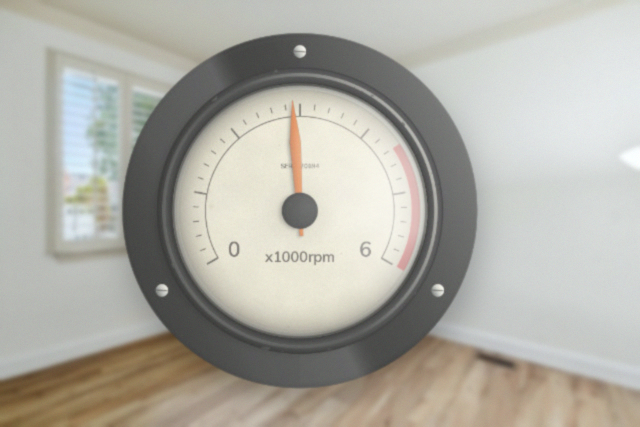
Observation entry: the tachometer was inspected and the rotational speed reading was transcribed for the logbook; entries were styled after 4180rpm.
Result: 2900rpm
